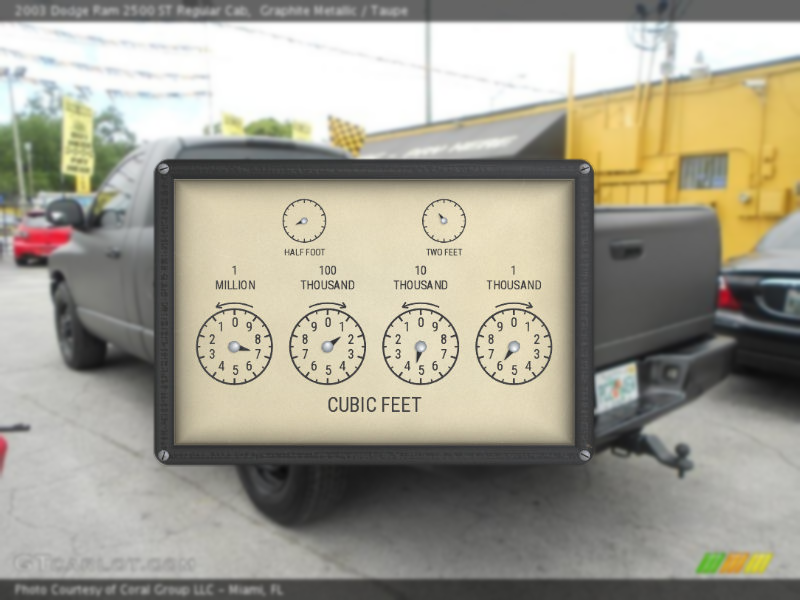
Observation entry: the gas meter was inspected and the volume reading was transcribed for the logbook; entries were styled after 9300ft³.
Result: 714600ft³
